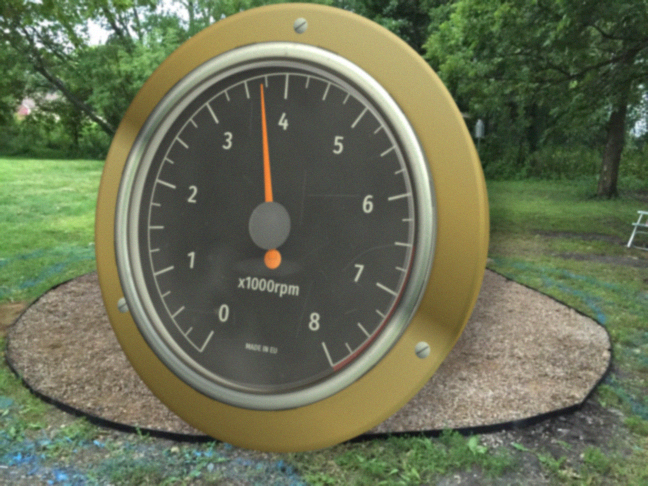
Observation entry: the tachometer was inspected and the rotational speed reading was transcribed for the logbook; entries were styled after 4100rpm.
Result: 3750rpm
